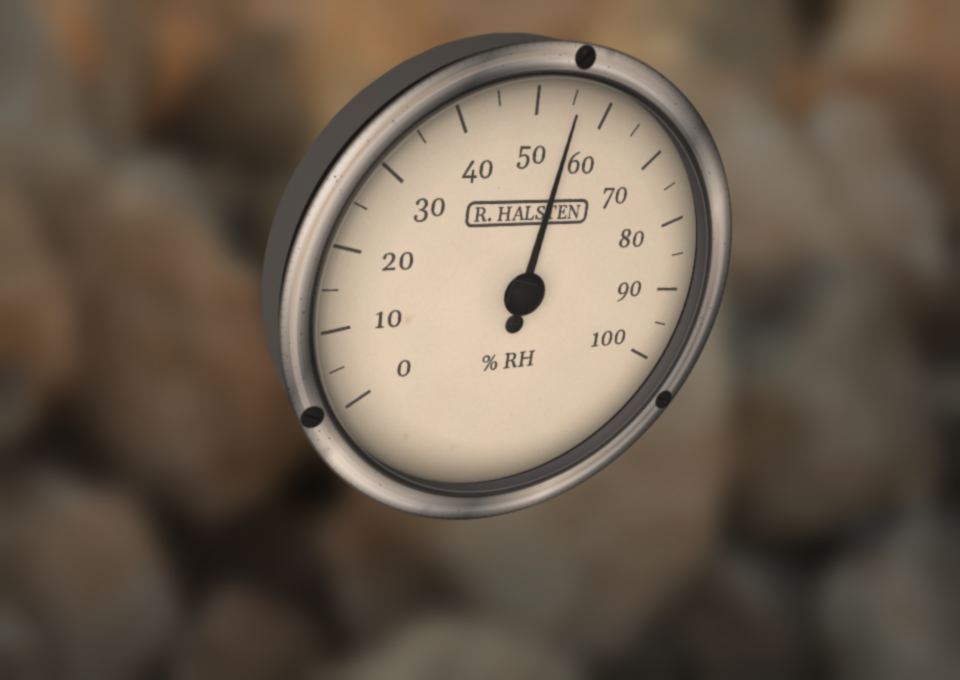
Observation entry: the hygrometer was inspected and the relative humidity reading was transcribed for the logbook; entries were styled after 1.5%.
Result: 55%
